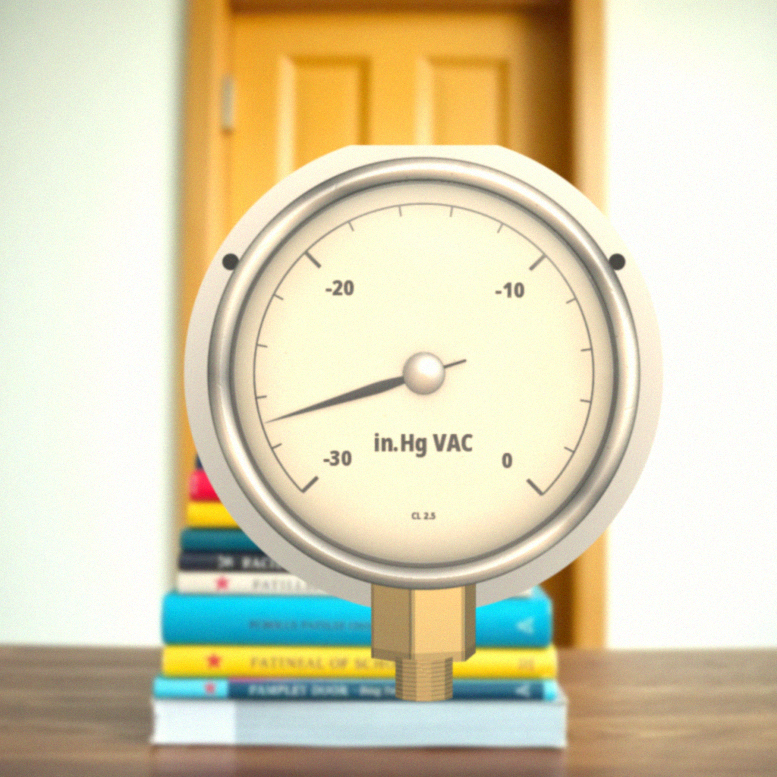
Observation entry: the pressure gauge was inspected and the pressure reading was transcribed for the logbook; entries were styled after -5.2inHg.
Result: -27inHg
